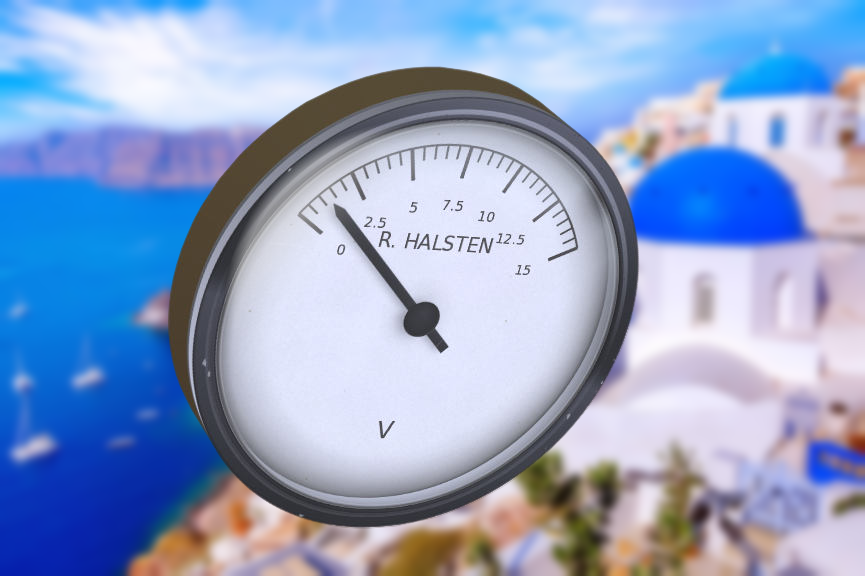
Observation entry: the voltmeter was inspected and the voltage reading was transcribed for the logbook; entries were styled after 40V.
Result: 1.25V
